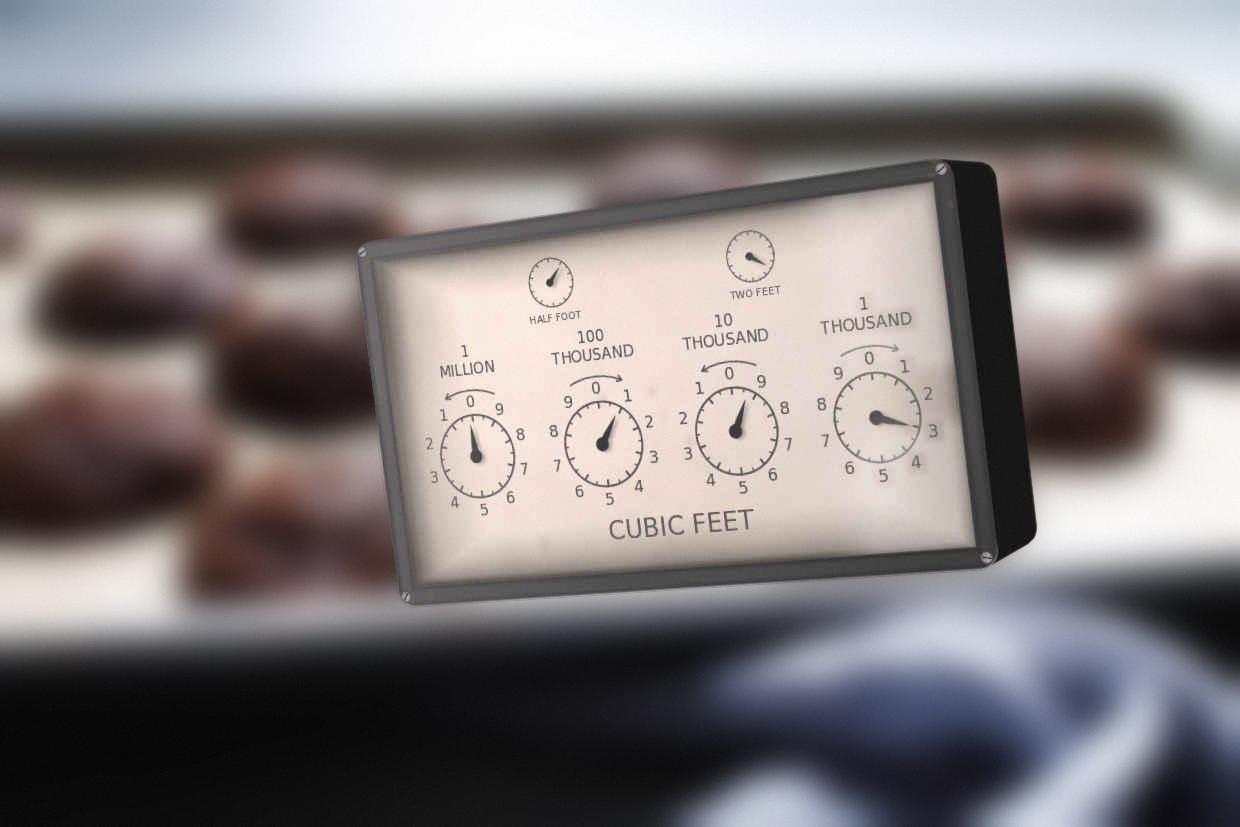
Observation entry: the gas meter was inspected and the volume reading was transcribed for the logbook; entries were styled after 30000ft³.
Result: 9300ft³
